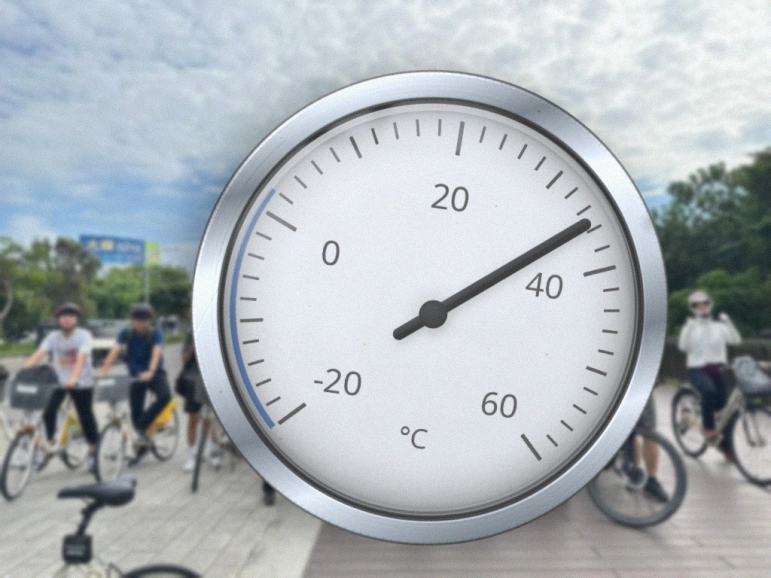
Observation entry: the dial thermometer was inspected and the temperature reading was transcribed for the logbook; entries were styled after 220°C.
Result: 35°C
